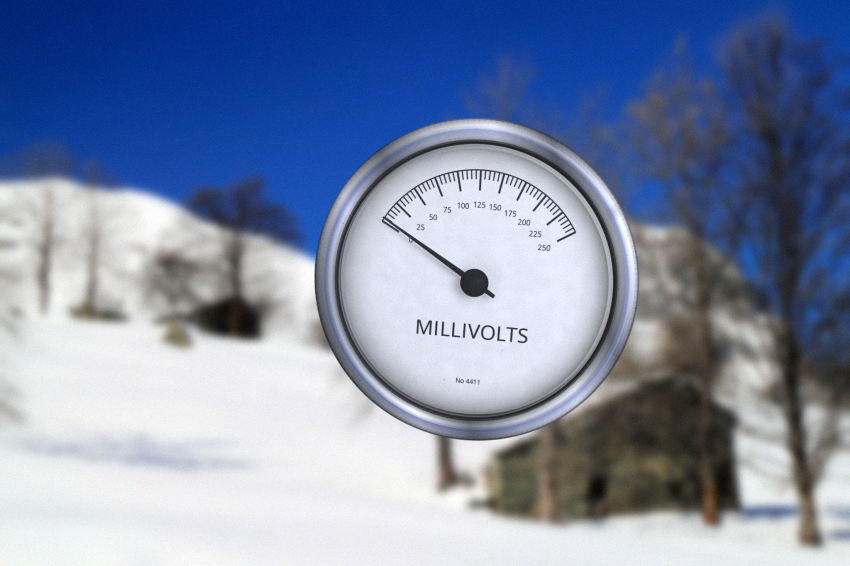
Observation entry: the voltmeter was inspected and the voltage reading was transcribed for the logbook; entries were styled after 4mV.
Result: 5mV
